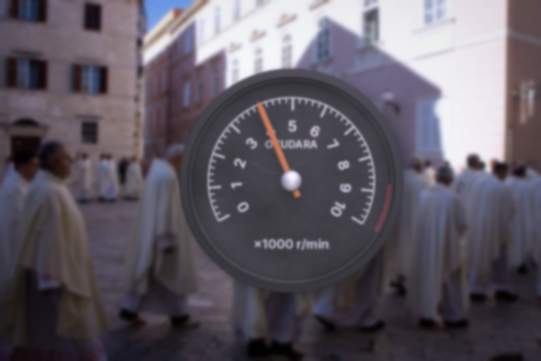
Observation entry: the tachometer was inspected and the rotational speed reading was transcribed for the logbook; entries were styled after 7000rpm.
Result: 4000rpm
